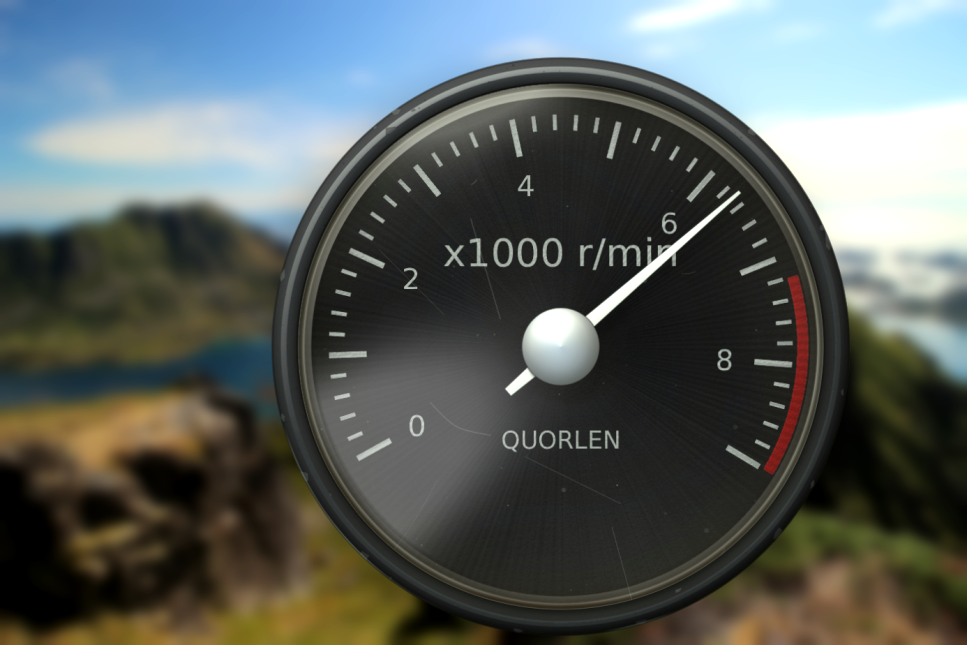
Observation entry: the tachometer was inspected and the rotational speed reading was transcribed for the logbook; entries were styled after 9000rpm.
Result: 6300rpm
